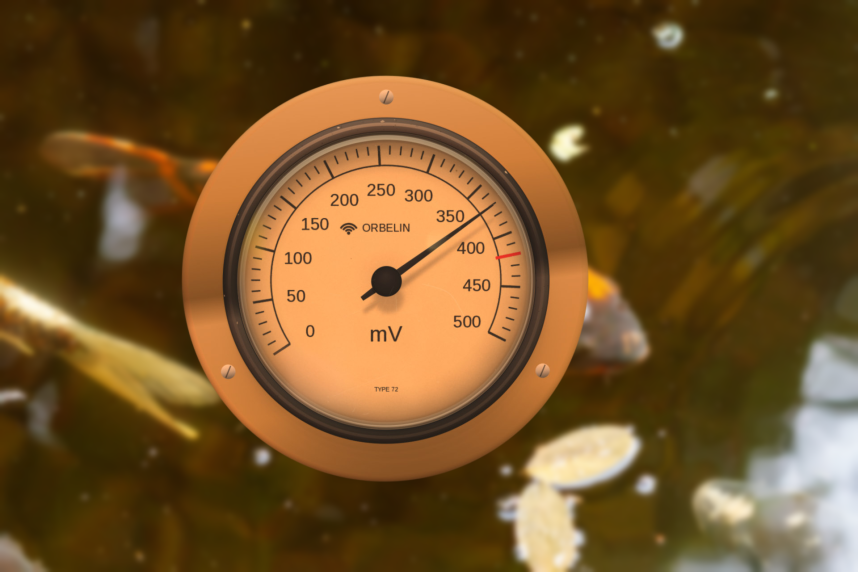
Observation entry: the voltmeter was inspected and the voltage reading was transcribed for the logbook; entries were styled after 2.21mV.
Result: 370mV
